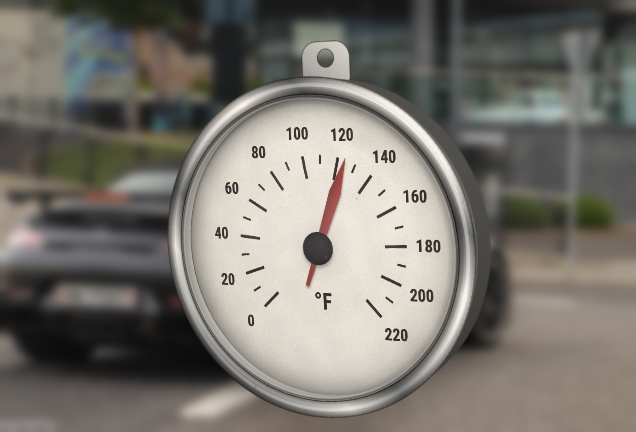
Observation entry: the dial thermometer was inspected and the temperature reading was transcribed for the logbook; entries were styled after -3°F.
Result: 125°F
